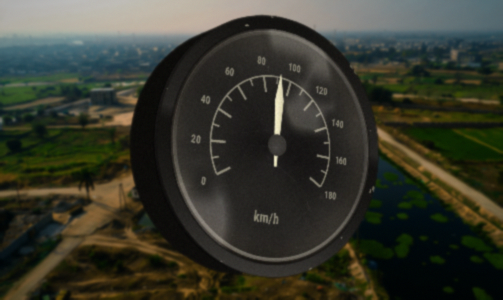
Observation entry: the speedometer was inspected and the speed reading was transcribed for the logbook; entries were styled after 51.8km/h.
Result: 90km/h
